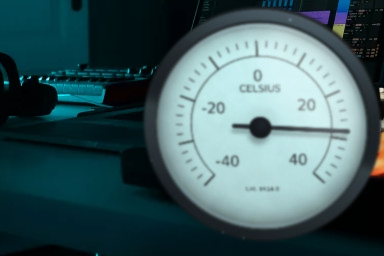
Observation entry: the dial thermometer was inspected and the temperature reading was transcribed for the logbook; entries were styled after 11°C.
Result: 28°C
